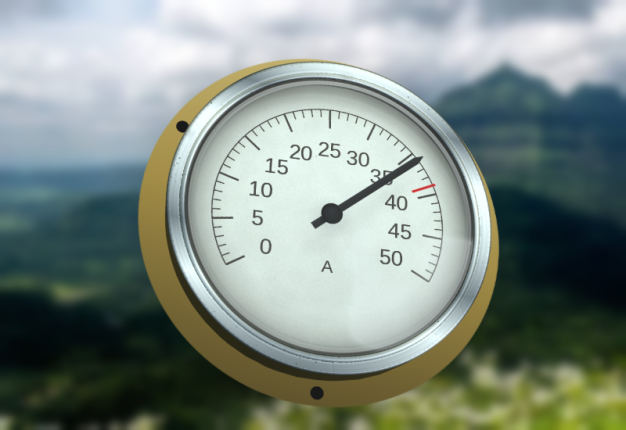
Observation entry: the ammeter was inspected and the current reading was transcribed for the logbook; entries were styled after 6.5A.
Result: 36A
